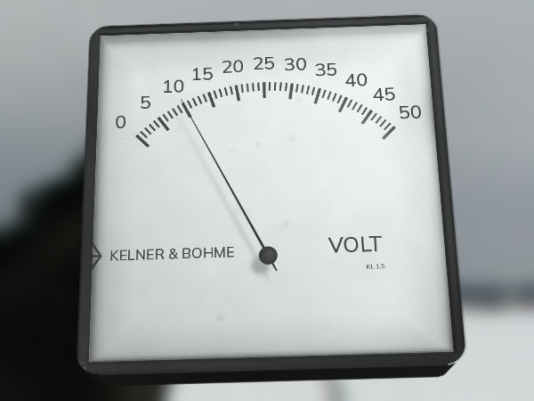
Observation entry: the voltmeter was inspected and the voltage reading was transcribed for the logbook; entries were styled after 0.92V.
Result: 10V
